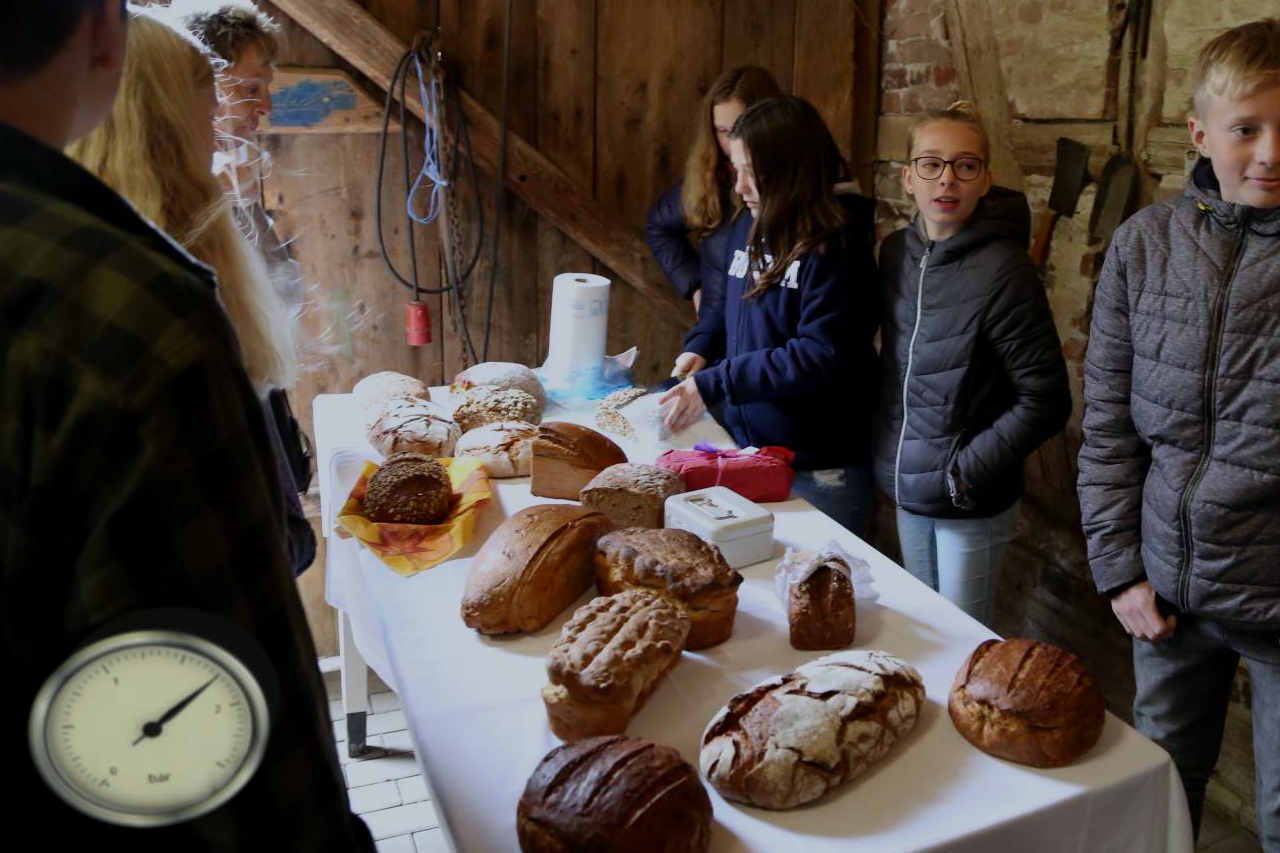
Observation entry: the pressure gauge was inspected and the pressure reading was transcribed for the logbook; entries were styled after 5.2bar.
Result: 1.75bar
